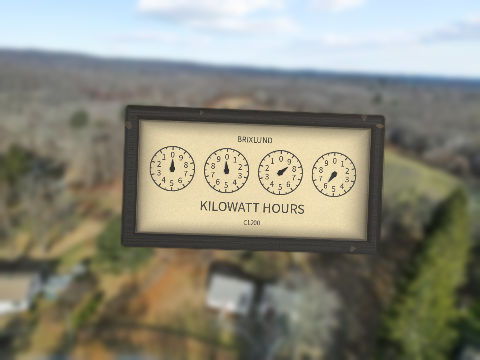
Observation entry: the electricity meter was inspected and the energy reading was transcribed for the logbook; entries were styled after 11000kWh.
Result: 9986kWh
